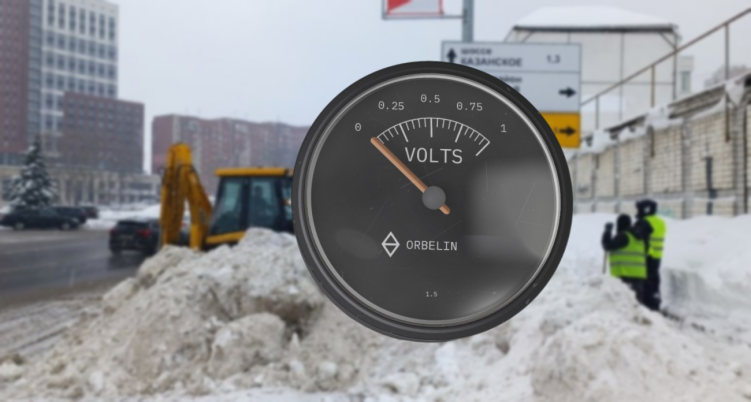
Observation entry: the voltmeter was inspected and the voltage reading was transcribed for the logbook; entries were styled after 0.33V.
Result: 0V
